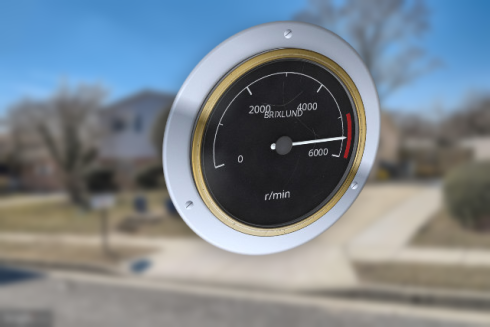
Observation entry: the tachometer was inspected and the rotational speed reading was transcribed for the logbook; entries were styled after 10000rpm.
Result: 5500rpm
